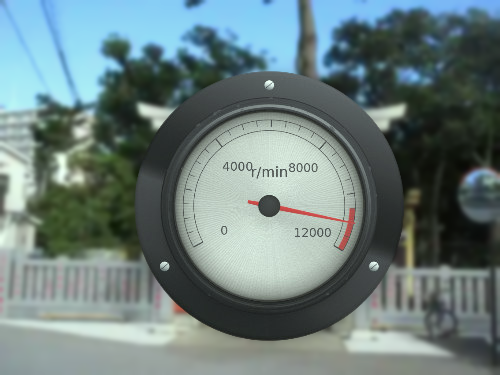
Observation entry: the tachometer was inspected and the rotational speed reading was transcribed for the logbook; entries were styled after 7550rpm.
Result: 11000rpm
